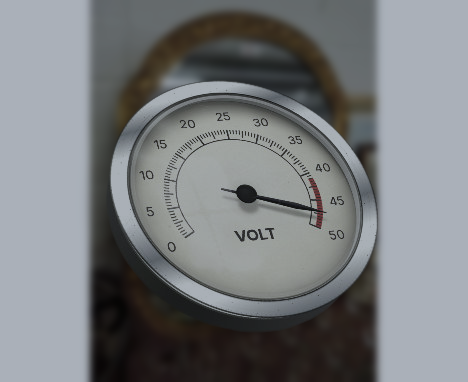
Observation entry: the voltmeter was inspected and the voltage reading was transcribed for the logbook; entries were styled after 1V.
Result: 47.5V
